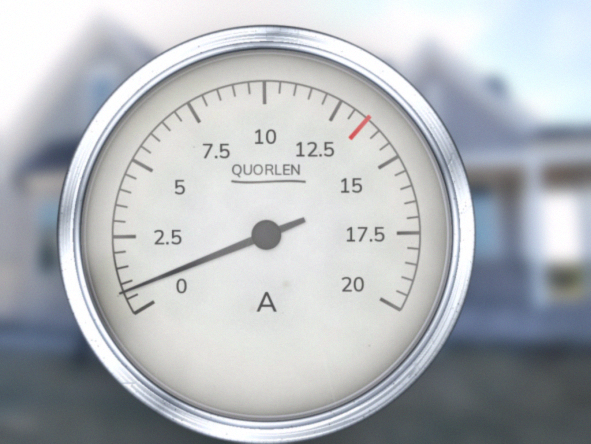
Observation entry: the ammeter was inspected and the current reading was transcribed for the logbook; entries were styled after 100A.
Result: 0.75A
